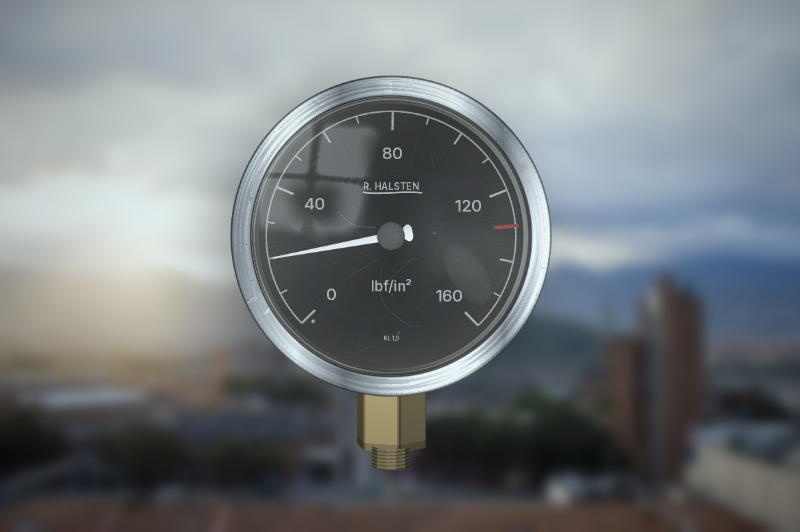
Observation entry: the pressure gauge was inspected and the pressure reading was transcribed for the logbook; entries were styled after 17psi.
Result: 20psi
